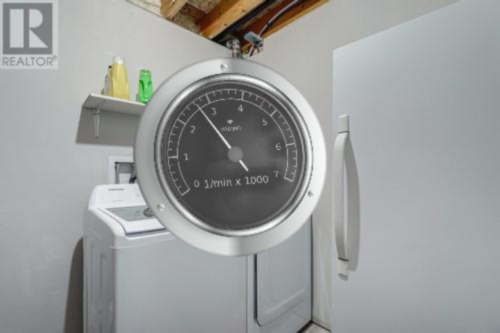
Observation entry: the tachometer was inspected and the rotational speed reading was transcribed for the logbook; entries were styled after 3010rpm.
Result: 2600rpm
